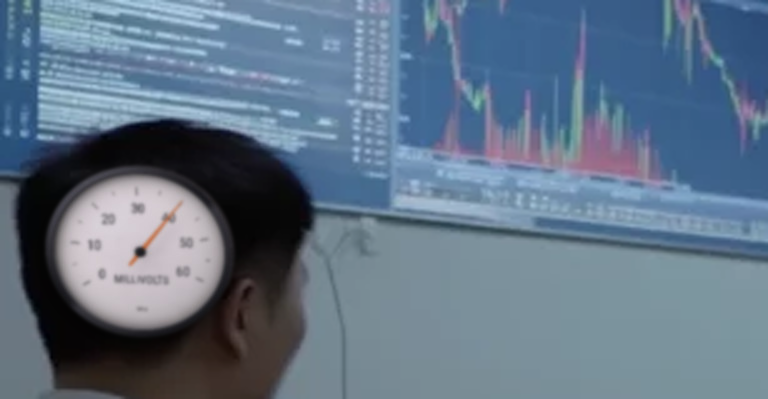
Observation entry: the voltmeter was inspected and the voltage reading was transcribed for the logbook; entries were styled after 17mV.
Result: 40mV
